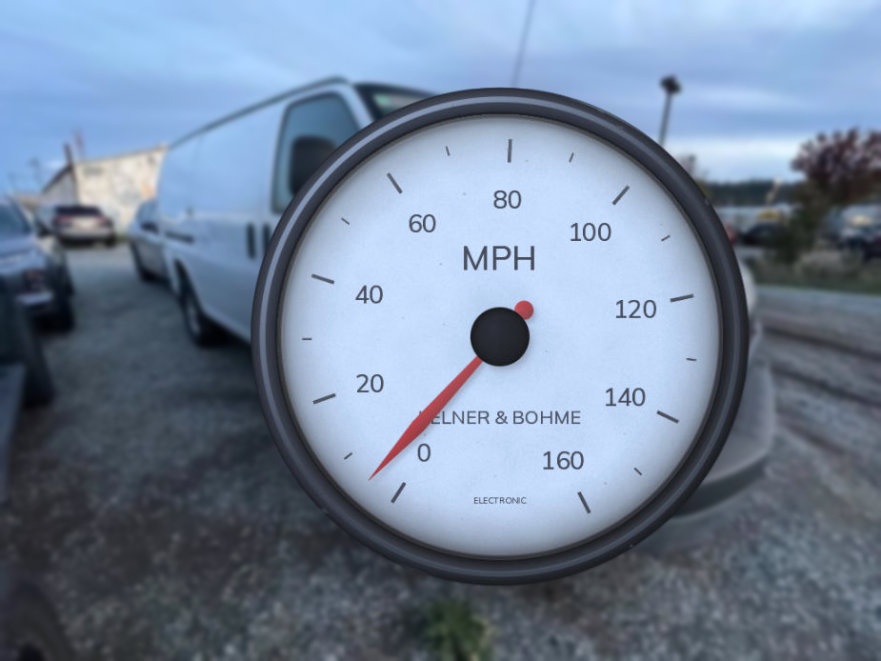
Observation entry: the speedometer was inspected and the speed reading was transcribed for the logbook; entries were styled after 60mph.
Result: 5mph
